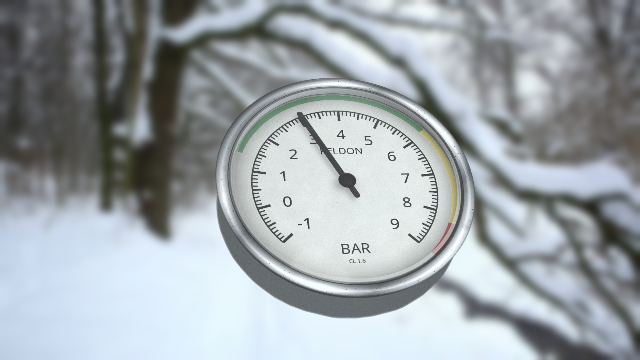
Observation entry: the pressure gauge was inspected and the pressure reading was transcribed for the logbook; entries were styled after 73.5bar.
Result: 3bar
